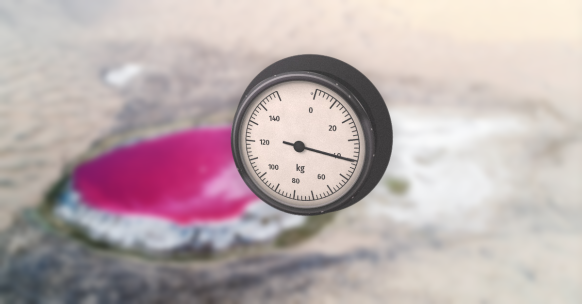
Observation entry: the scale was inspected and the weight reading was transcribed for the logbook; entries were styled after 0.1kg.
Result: 40kg
